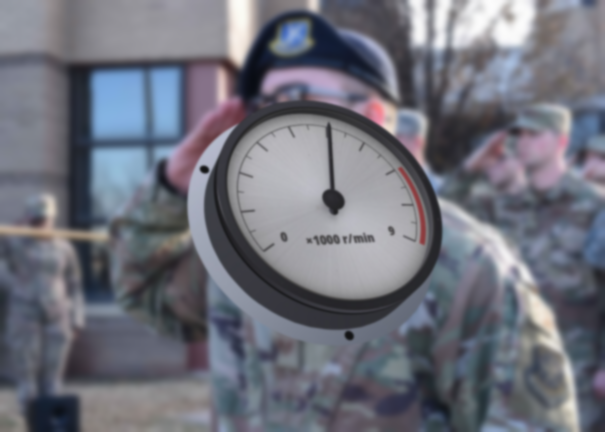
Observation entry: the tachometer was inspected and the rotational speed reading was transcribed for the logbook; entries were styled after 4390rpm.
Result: 5000rpm
